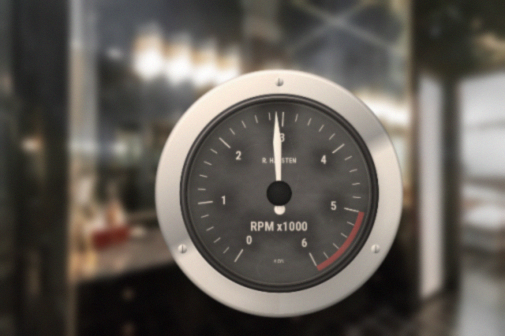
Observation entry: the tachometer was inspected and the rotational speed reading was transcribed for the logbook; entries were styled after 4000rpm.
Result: 2900rpm
